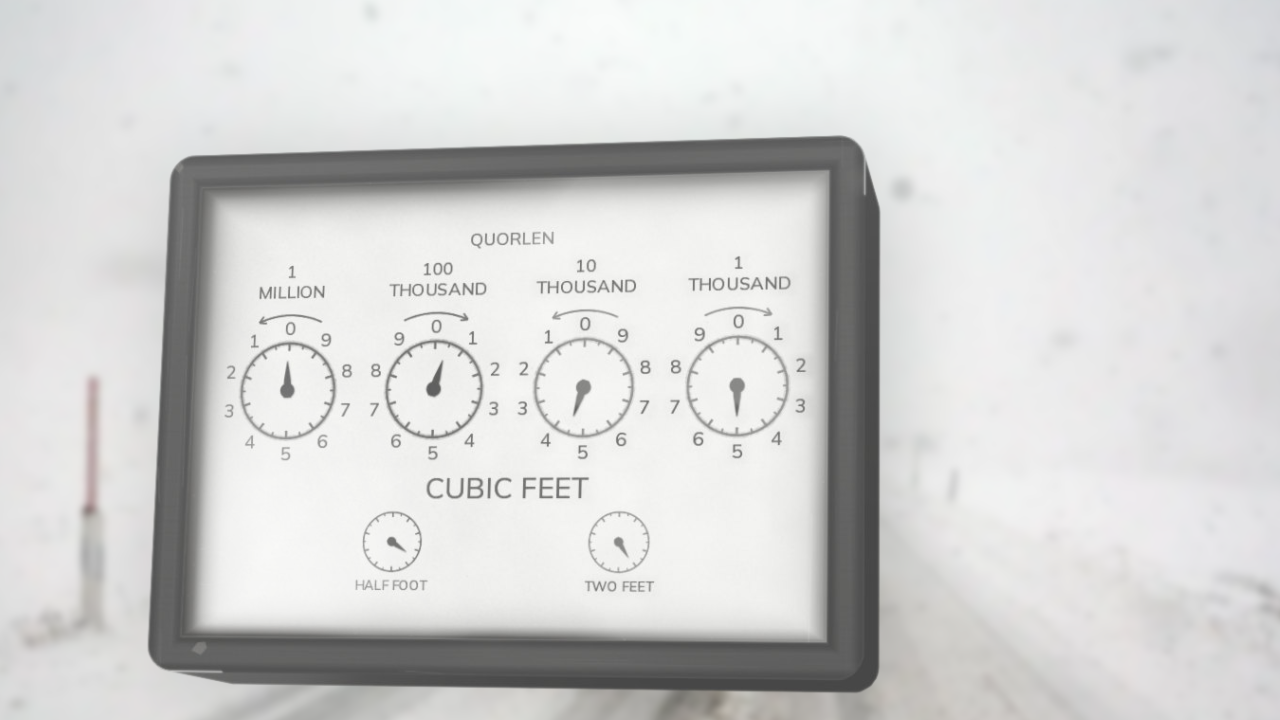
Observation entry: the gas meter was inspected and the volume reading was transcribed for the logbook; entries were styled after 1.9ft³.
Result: 4500ft³
